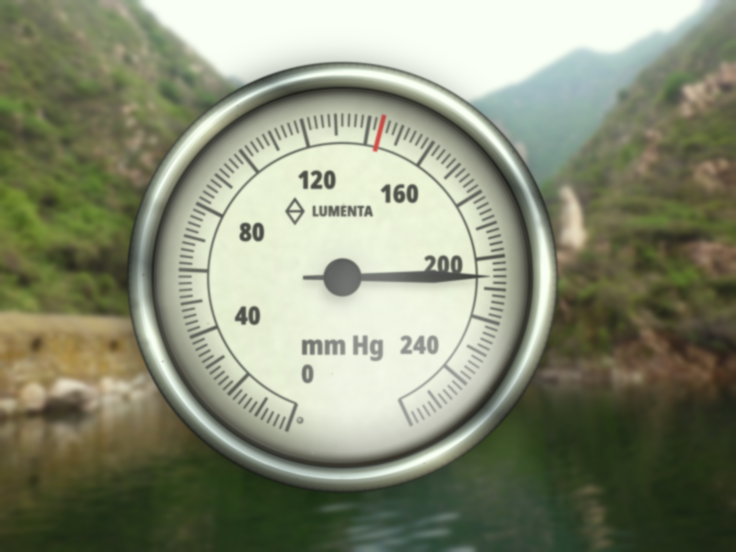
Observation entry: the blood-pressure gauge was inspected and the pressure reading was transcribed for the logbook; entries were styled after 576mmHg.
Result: 206mmHg
